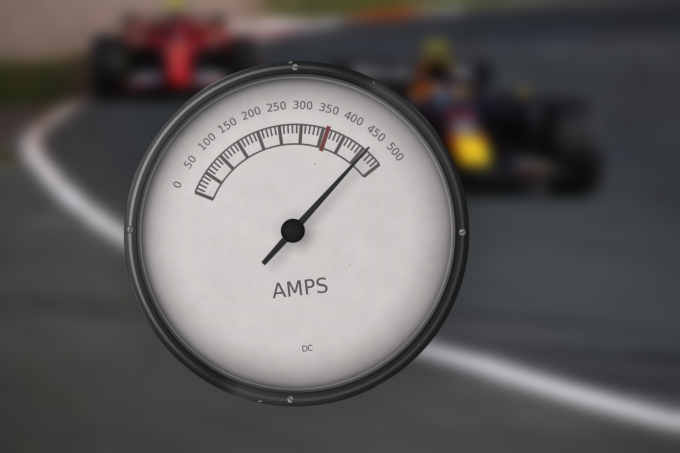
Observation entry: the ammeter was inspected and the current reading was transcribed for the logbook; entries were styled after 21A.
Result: 460A
